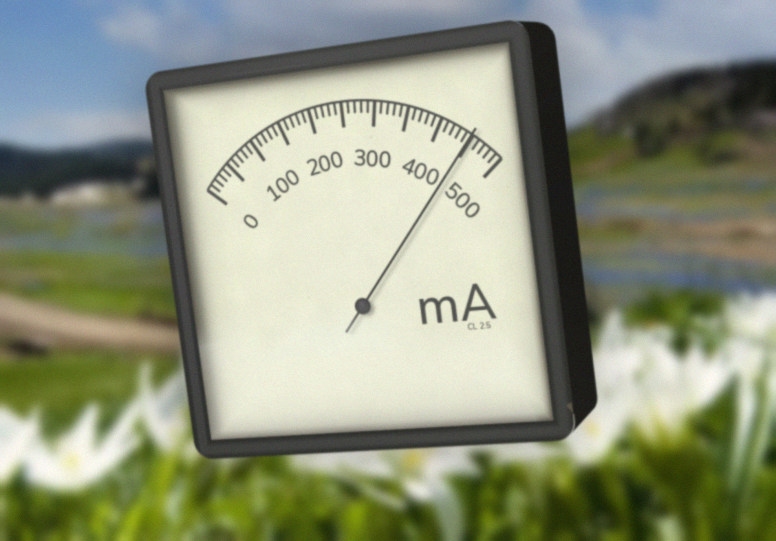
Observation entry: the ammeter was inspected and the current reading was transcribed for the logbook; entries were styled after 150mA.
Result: 450mA
